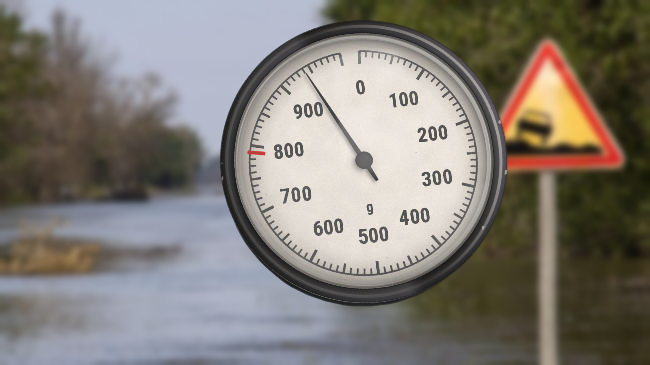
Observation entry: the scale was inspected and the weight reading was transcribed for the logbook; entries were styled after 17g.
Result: 940g
